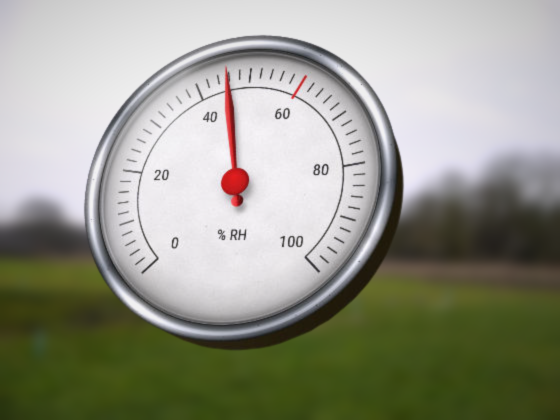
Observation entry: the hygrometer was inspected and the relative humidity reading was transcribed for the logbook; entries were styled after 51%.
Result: 46%
